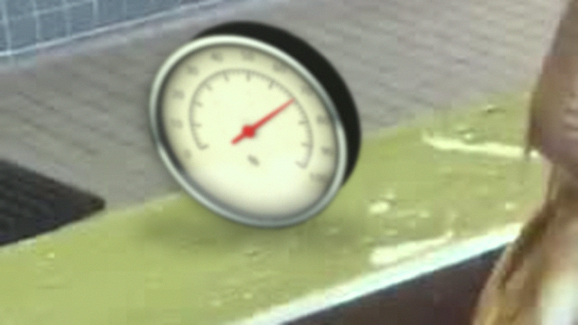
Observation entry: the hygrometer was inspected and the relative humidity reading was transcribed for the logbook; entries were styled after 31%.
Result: 70%
